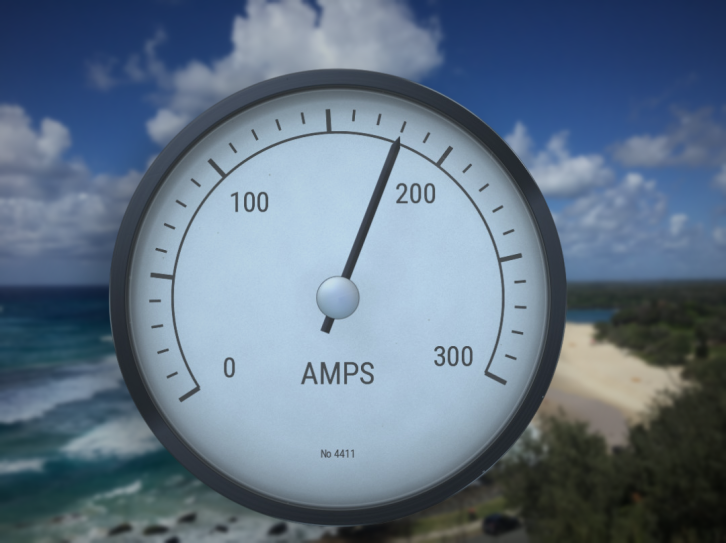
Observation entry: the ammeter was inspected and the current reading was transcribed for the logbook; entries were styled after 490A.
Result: 180A
